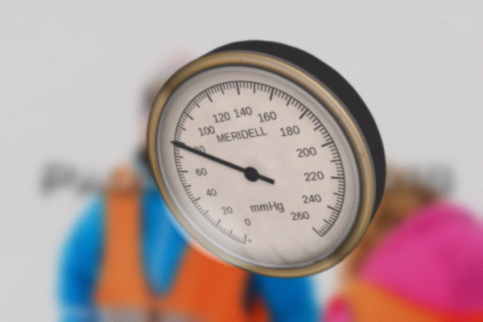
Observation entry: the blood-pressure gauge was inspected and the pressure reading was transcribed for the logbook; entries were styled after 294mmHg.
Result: 80mmHg
